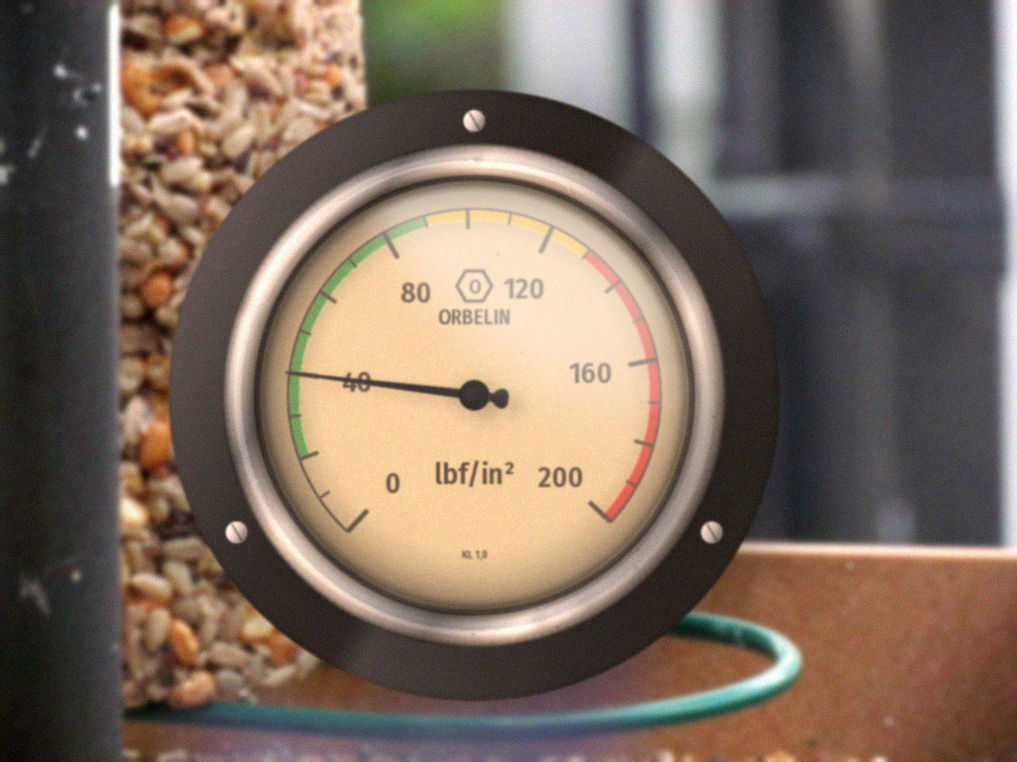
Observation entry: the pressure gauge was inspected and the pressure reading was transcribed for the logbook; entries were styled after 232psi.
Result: 40psi
